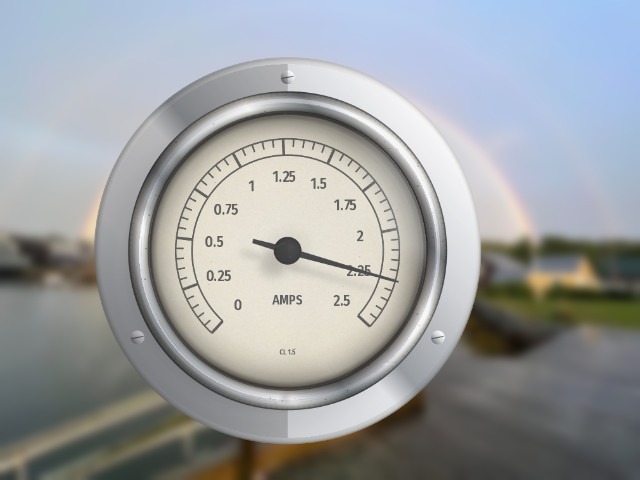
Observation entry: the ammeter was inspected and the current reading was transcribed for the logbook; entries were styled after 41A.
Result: 2.25A
